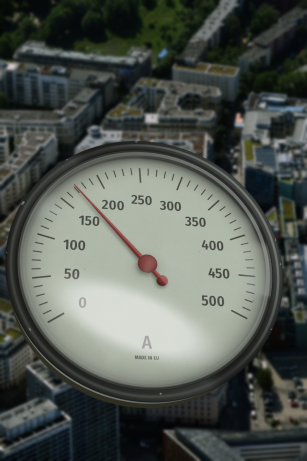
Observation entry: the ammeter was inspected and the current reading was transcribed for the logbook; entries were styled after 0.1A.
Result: 170A
